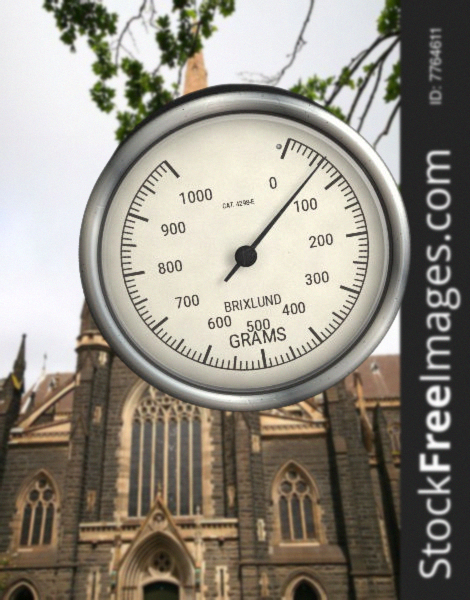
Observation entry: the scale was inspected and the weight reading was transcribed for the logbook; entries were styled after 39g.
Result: 60g
